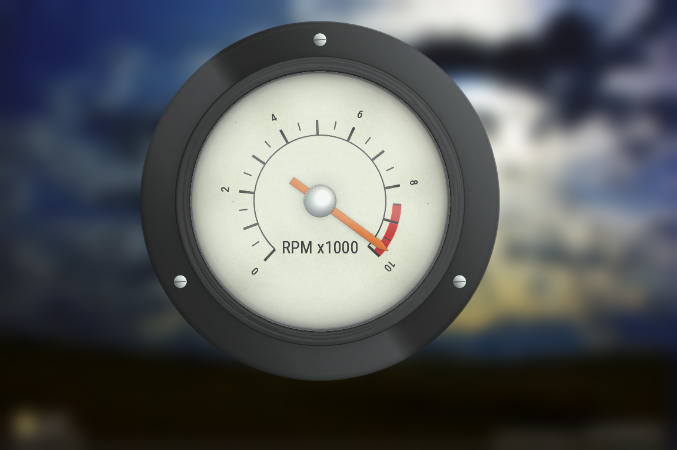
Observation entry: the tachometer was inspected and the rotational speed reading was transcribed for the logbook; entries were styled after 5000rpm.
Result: 9750rpm
